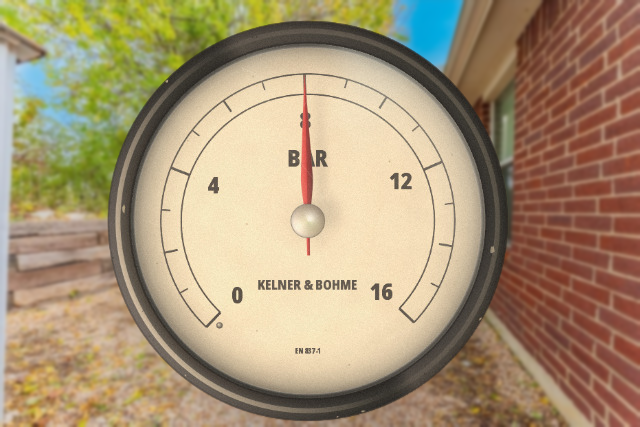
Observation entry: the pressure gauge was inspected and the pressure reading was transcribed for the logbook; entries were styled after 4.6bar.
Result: 8bar
